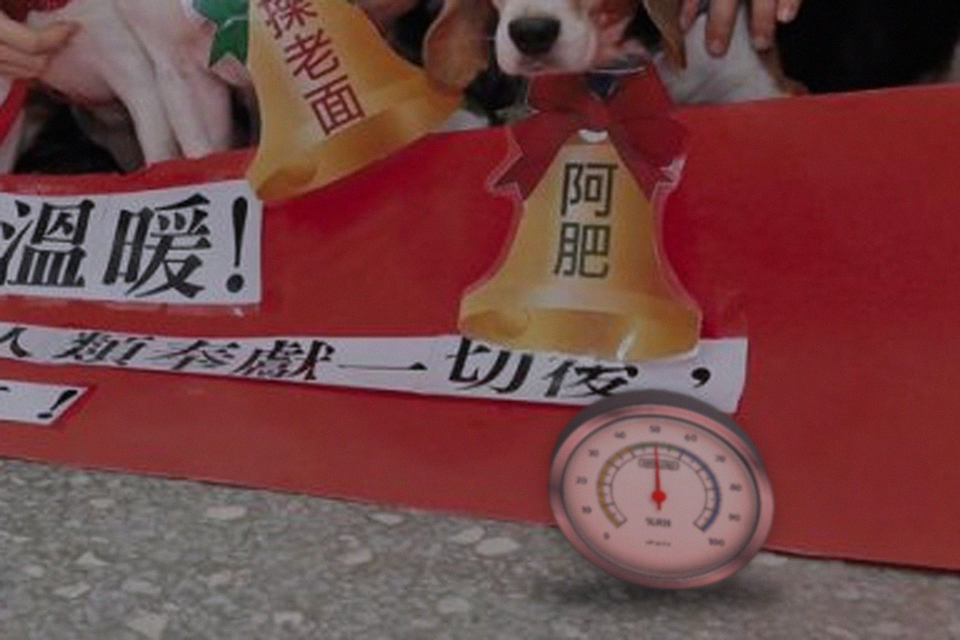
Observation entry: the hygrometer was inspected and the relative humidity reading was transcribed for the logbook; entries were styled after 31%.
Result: 50%
